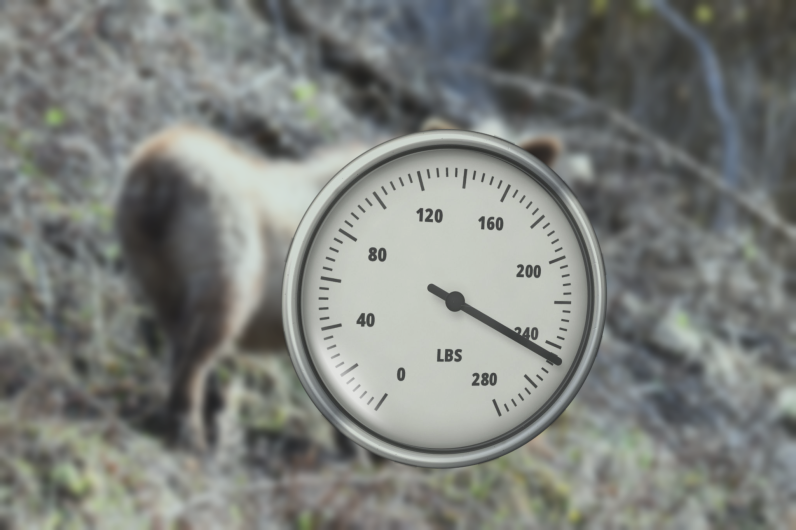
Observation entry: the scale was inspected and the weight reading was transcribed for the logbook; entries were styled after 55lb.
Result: 246lb
